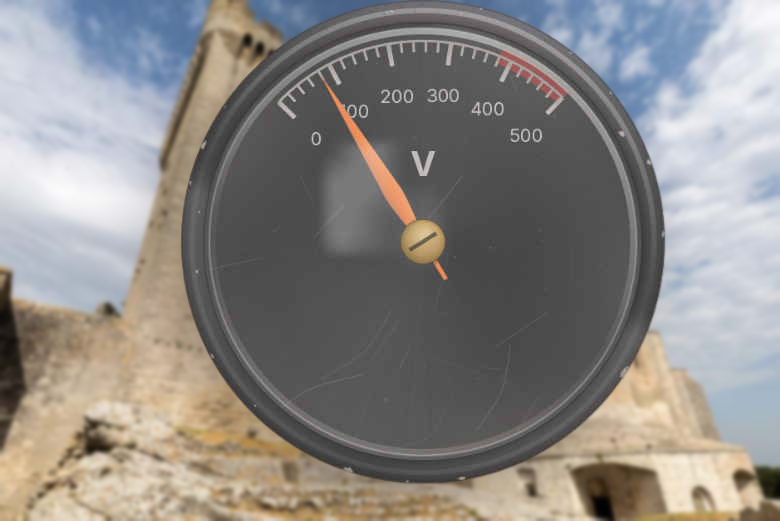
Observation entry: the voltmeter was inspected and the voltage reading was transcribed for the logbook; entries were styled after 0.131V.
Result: 80V
